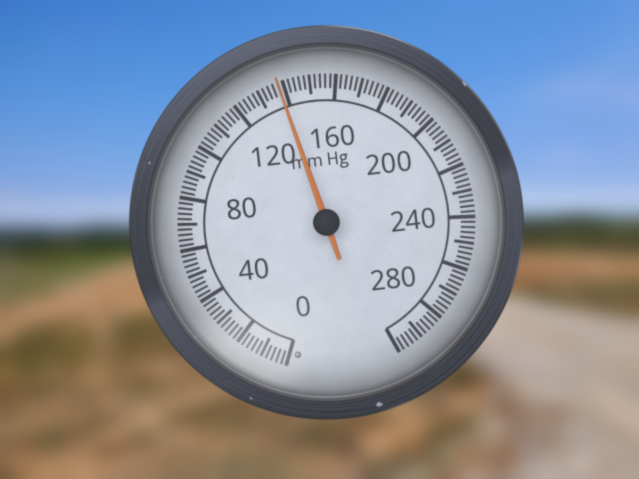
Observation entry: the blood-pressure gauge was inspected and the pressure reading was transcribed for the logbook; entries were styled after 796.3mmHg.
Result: 138mmHg
